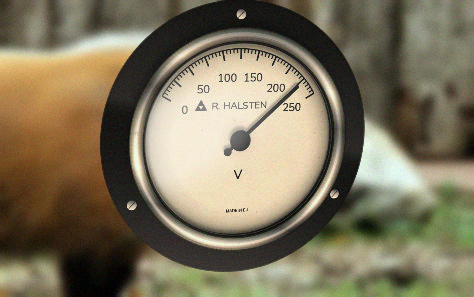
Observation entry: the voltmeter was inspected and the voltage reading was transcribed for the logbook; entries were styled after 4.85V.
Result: 225V
